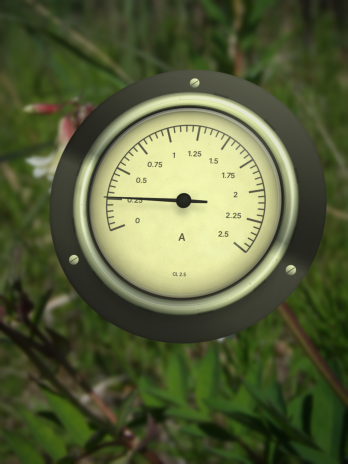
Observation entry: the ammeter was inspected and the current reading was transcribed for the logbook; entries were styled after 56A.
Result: 0.25A
